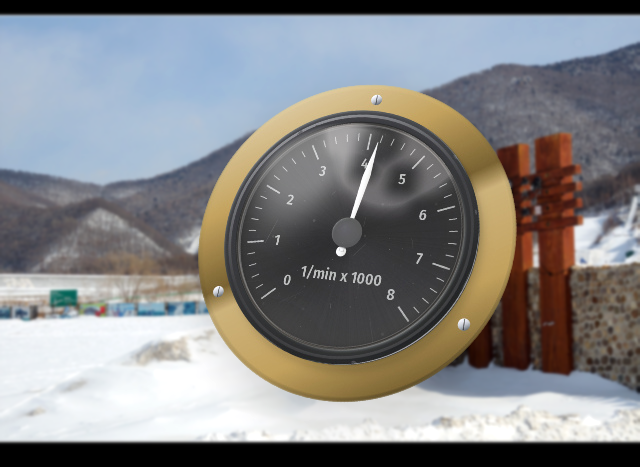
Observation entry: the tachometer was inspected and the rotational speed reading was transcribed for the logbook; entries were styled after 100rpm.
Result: 4200rpm
